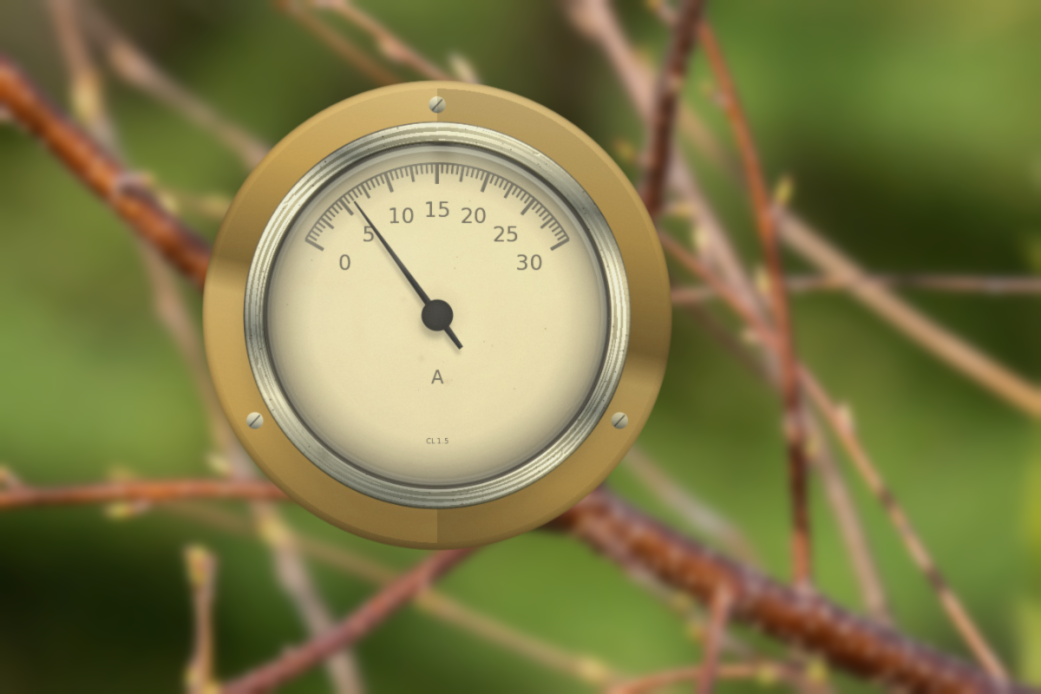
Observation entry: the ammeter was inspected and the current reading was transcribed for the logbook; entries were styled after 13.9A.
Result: 6A
